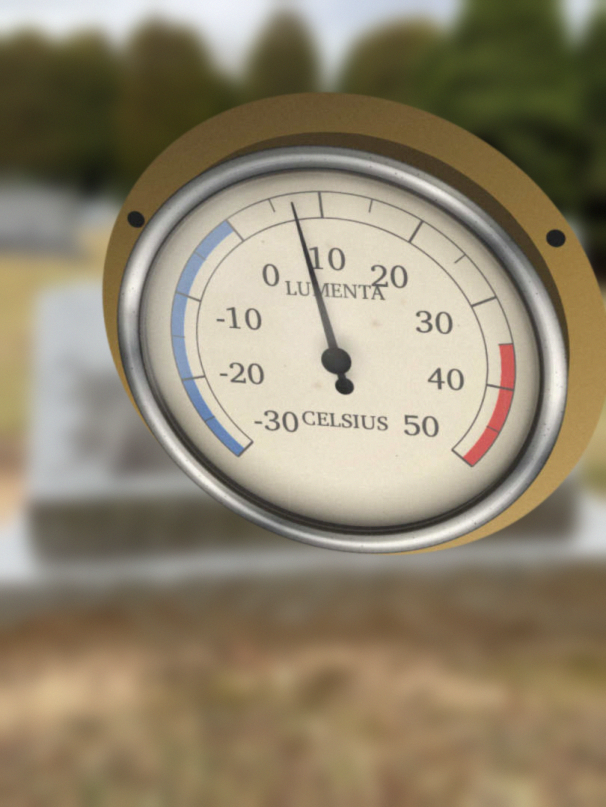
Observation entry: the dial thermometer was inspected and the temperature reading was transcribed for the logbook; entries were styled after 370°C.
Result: 7.5°C
